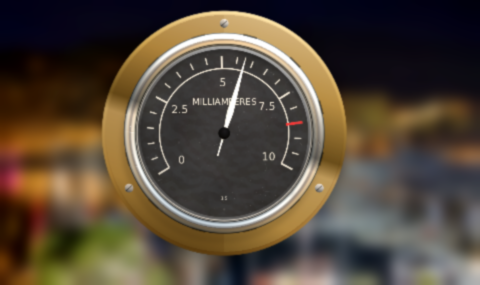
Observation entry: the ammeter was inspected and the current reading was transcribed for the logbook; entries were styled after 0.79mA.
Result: 5.75mA
